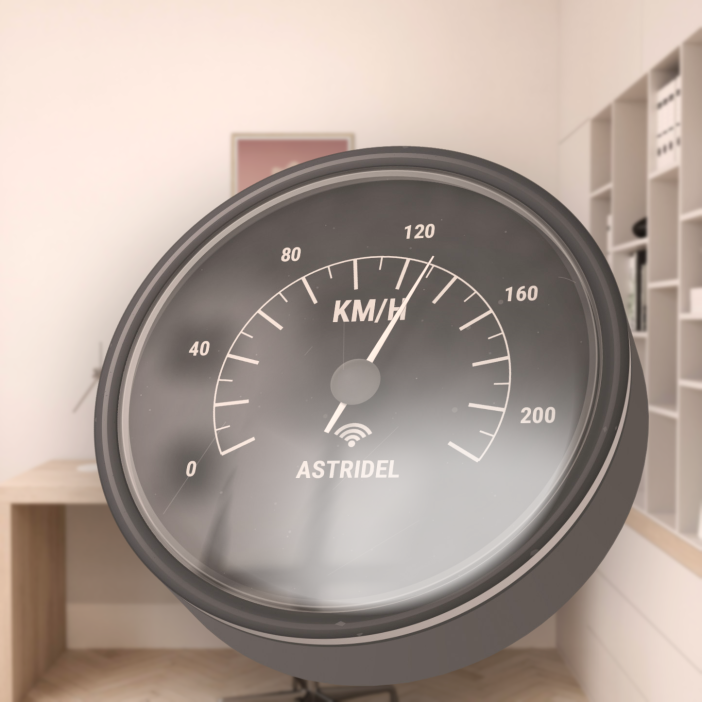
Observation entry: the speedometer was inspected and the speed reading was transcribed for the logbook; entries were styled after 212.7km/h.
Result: 130km/h
